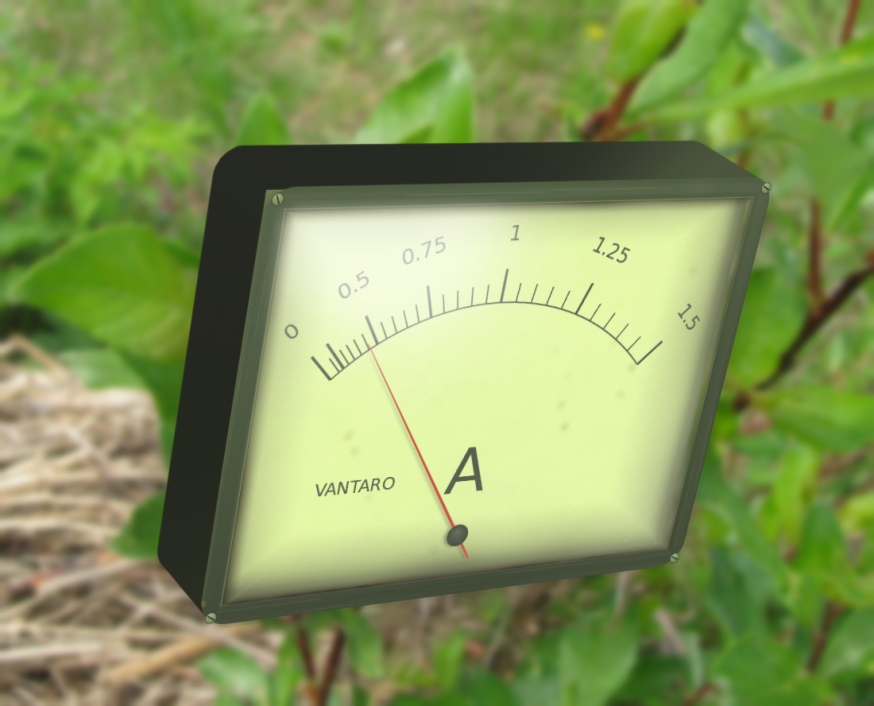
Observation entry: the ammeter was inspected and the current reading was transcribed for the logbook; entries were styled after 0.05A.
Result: 0.45A
